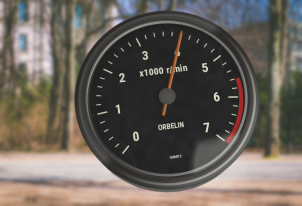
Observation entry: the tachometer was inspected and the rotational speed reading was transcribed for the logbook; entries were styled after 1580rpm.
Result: 4000rpm
